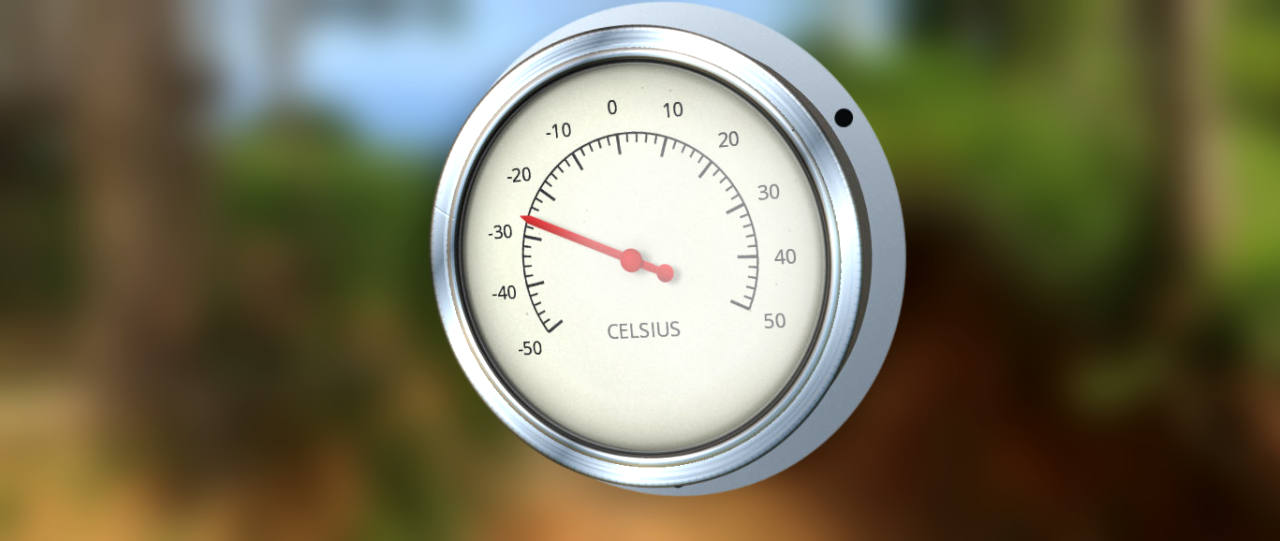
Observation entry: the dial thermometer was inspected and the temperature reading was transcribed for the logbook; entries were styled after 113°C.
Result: -26°C
